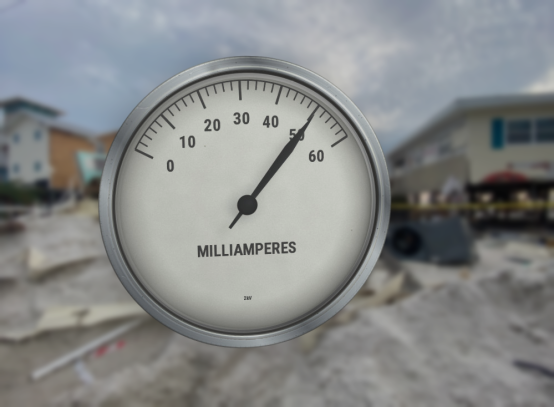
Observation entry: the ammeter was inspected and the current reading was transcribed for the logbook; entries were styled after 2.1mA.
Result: 50mA
